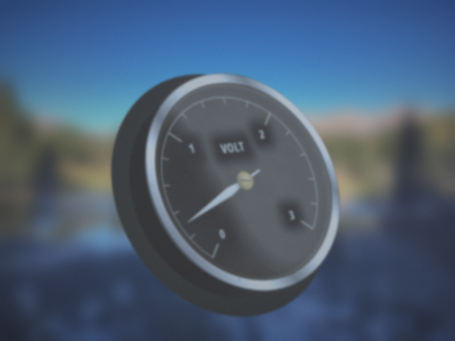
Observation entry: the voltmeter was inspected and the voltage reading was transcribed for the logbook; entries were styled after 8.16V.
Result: 0.3V
